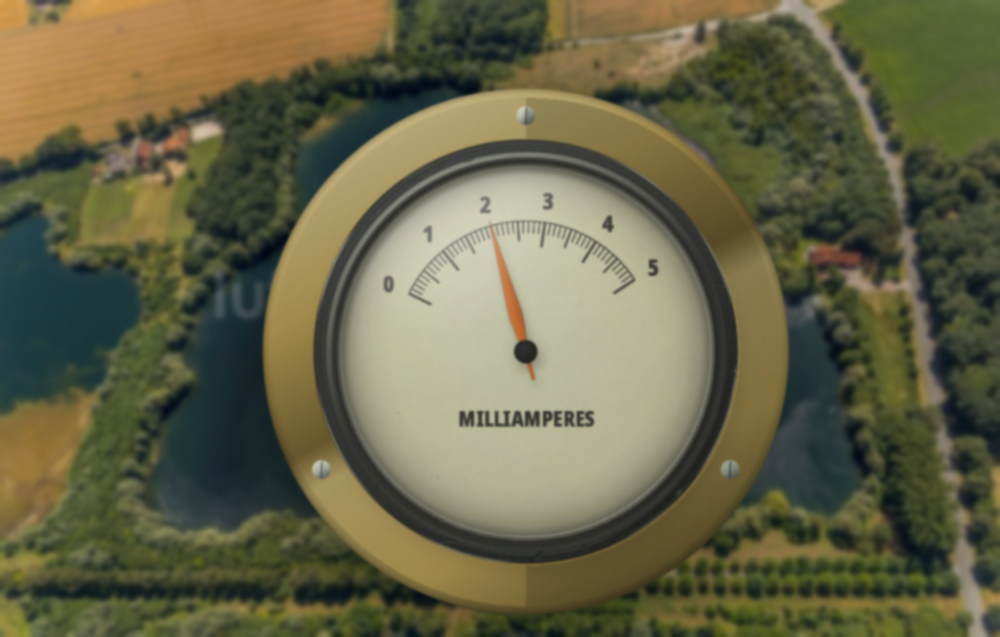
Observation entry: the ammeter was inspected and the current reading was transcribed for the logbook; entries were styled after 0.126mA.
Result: 2mA
